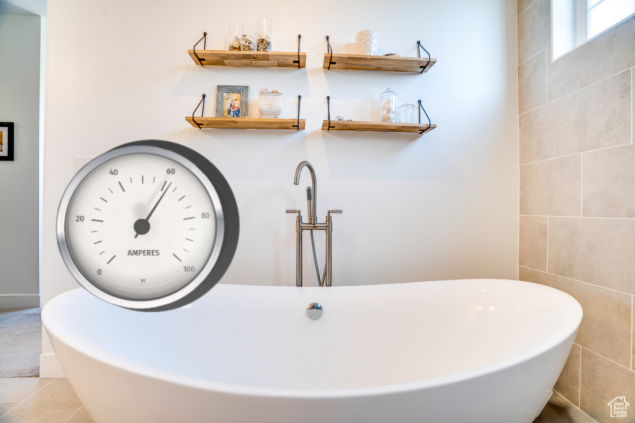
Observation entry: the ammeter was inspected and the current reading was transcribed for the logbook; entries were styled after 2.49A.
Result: 62.5A
